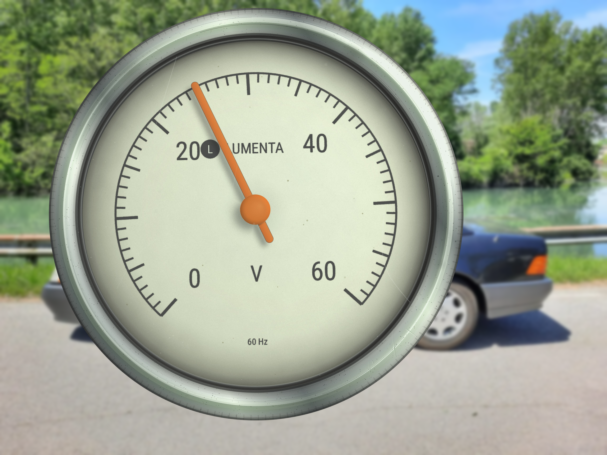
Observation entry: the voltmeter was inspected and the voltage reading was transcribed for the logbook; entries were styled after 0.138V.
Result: 25V
